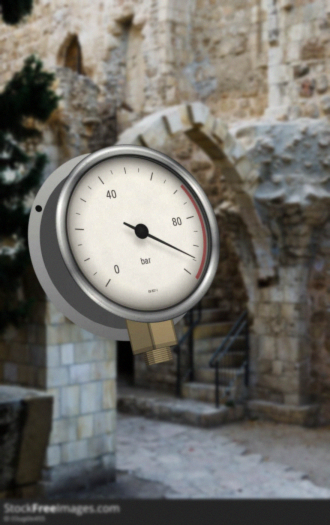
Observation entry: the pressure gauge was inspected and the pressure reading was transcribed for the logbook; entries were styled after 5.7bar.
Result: 95bar
